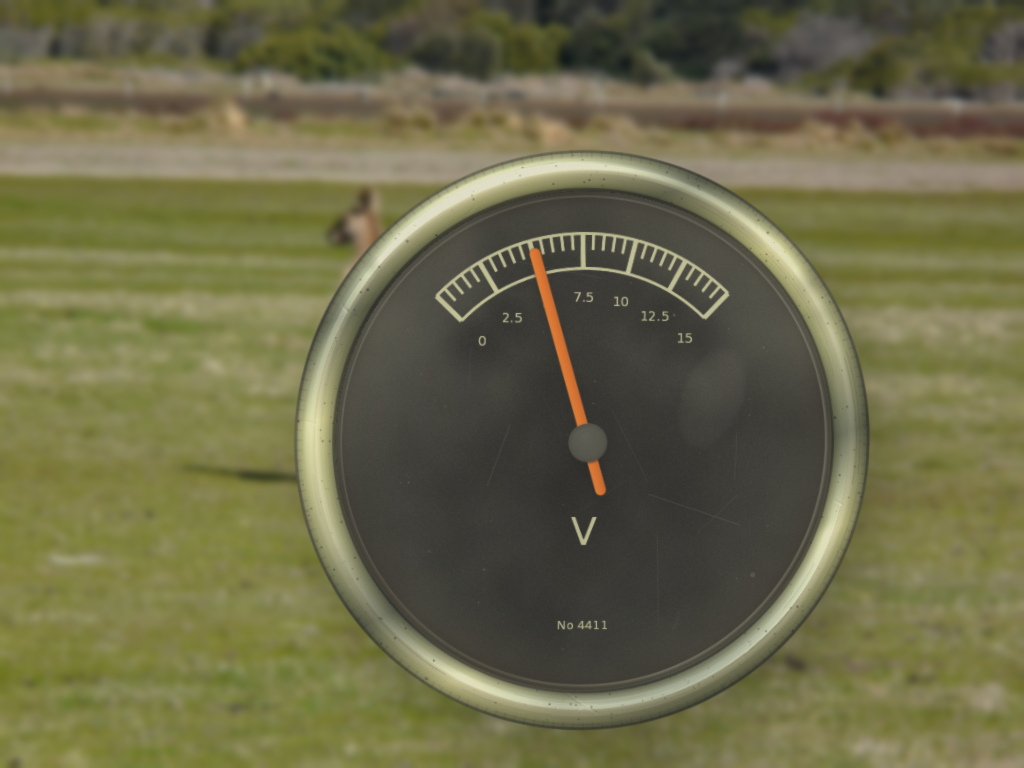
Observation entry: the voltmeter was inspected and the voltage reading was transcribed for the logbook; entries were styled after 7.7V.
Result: 5V
